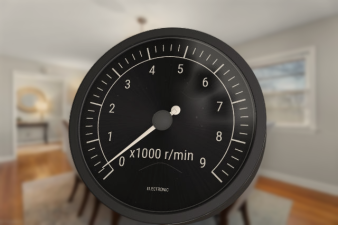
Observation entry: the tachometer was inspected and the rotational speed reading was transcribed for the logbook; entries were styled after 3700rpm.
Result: 200rpm
